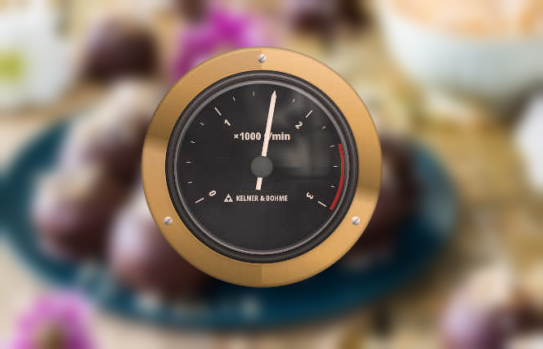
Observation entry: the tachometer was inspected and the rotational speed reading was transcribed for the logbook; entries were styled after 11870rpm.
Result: 1600rpm
